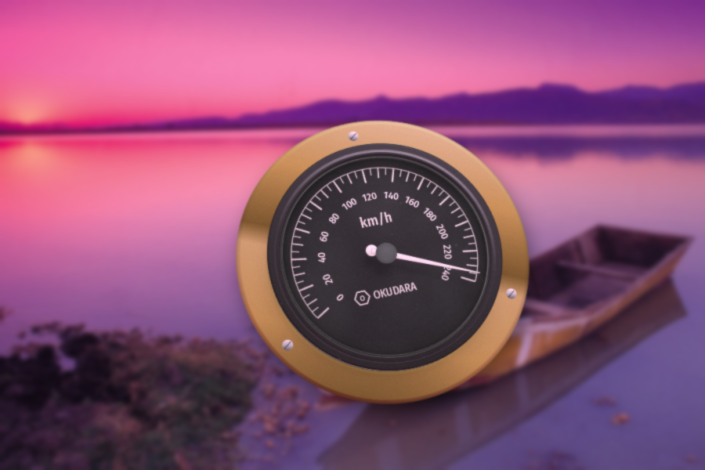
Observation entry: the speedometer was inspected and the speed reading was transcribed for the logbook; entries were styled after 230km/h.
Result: 235km/h
